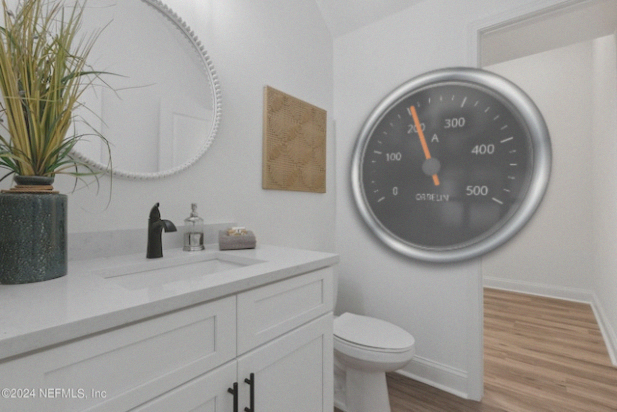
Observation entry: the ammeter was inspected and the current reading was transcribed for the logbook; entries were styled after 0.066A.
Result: 210A
